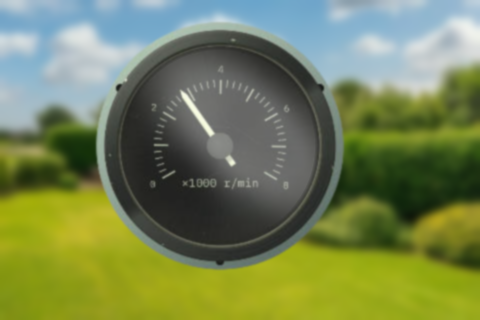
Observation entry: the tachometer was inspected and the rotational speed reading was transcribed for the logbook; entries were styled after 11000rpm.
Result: 2800rpm
